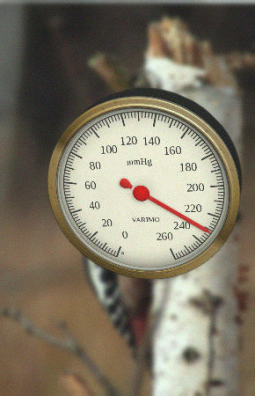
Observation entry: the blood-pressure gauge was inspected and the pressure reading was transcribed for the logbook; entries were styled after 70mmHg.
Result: 230mmHg
